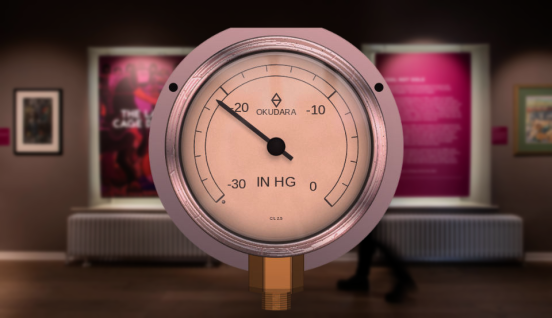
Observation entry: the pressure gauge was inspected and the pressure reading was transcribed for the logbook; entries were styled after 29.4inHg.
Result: -21inHg
